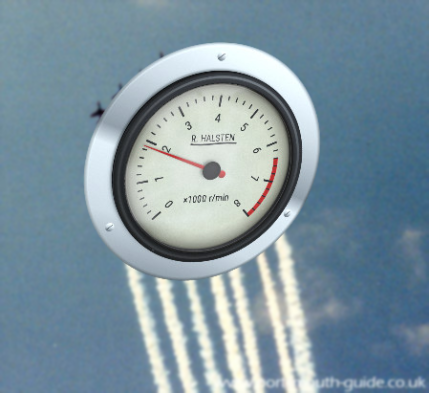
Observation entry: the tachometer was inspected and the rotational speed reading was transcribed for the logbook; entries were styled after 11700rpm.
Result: 1900rpm
